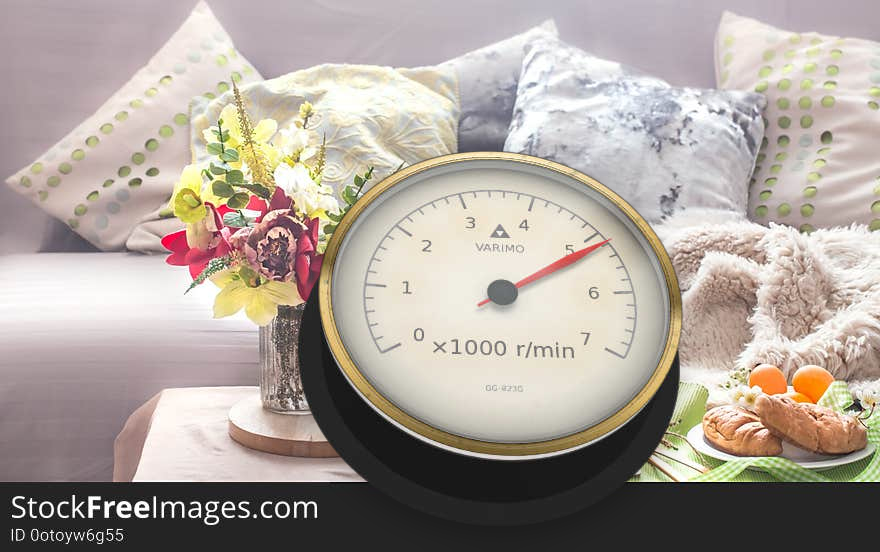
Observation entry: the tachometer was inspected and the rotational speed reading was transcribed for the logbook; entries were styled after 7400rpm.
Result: 5200rpm
